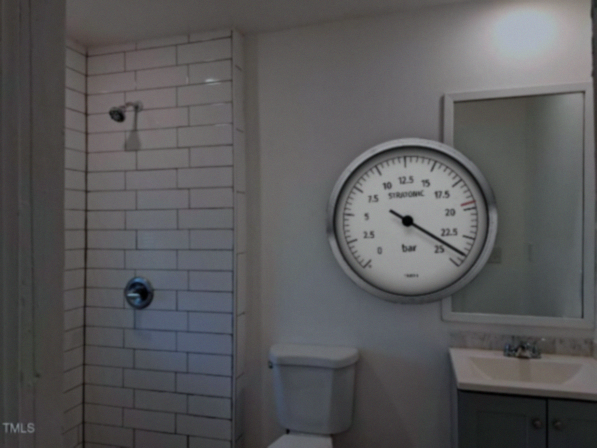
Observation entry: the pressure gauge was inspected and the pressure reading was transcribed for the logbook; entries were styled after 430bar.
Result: 24bar
